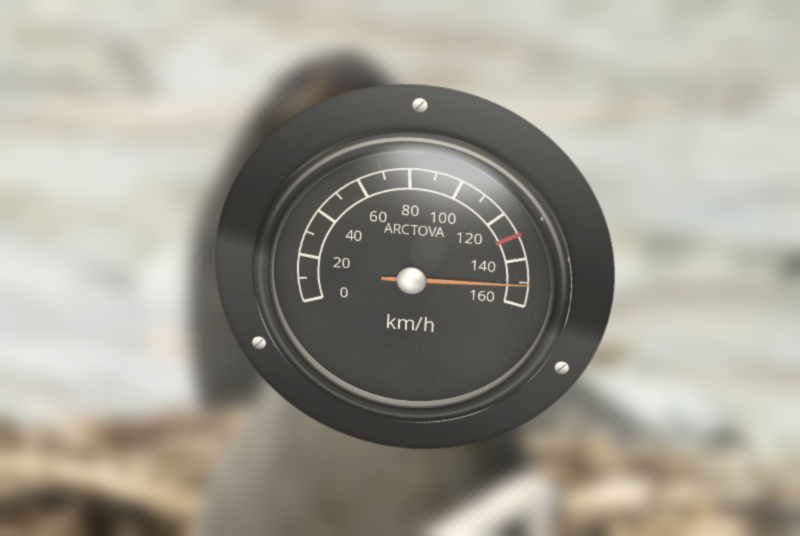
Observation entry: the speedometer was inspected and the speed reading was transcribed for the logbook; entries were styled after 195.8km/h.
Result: 150km/h
